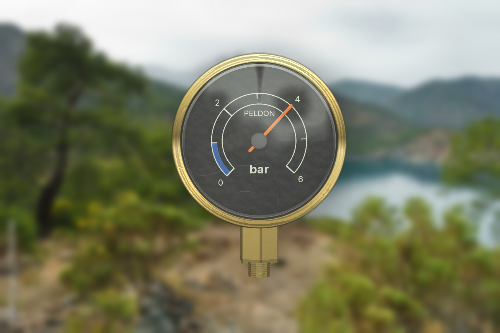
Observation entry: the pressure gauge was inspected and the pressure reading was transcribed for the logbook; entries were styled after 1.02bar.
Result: 4bar
